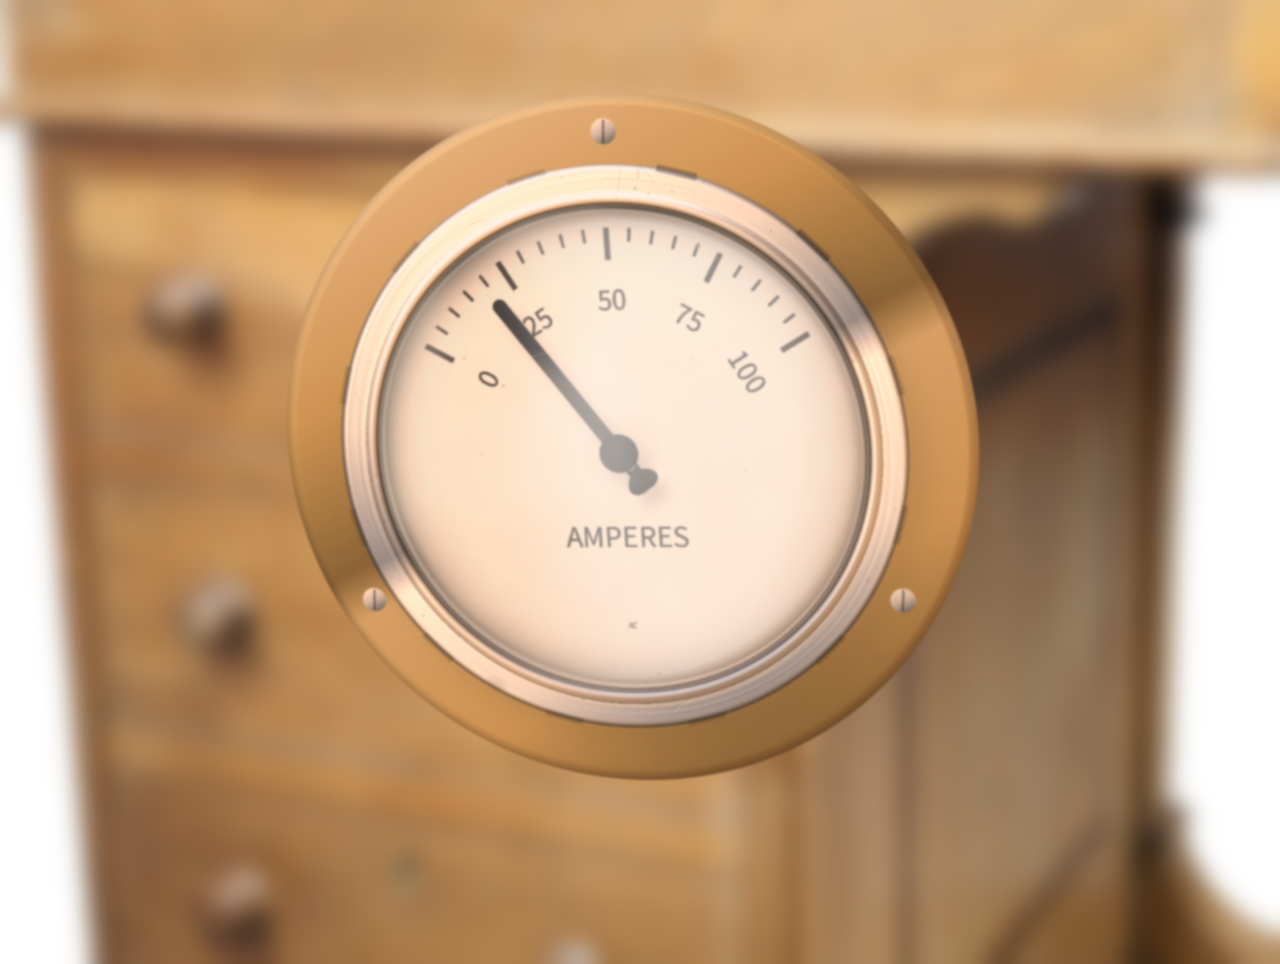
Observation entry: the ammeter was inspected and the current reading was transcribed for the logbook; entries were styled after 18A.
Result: 20A
